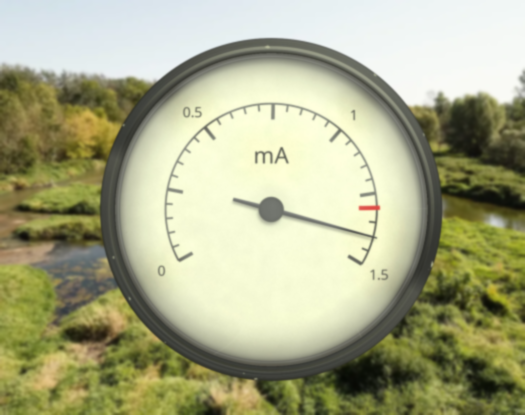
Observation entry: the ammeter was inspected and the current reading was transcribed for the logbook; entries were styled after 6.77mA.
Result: 1.4mA
